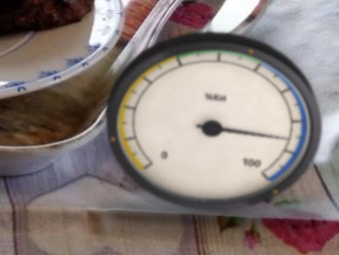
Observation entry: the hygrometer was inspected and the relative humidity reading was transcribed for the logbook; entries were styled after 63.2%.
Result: 85%
